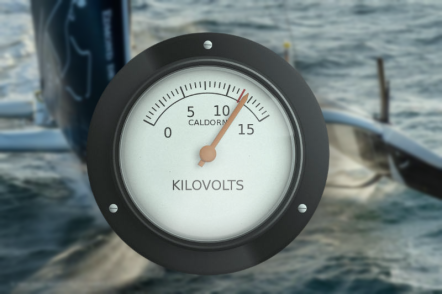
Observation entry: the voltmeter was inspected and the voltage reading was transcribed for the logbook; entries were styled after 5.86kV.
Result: 12kV
